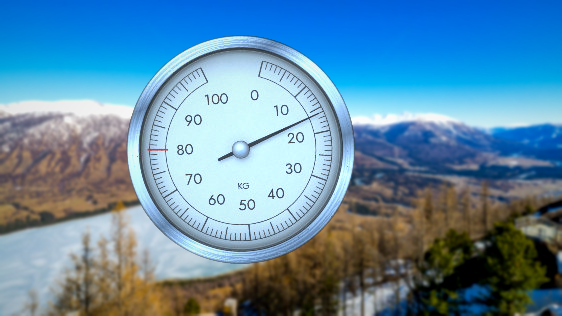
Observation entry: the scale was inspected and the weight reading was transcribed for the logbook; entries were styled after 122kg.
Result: 16kg
